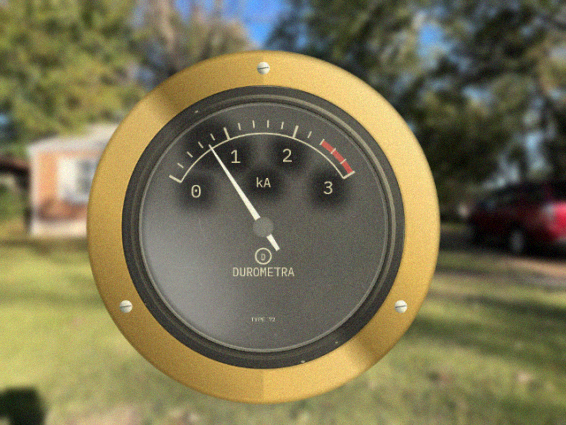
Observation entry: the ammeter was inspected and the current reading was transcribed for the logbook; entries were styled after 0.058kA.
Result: 0.7kA
